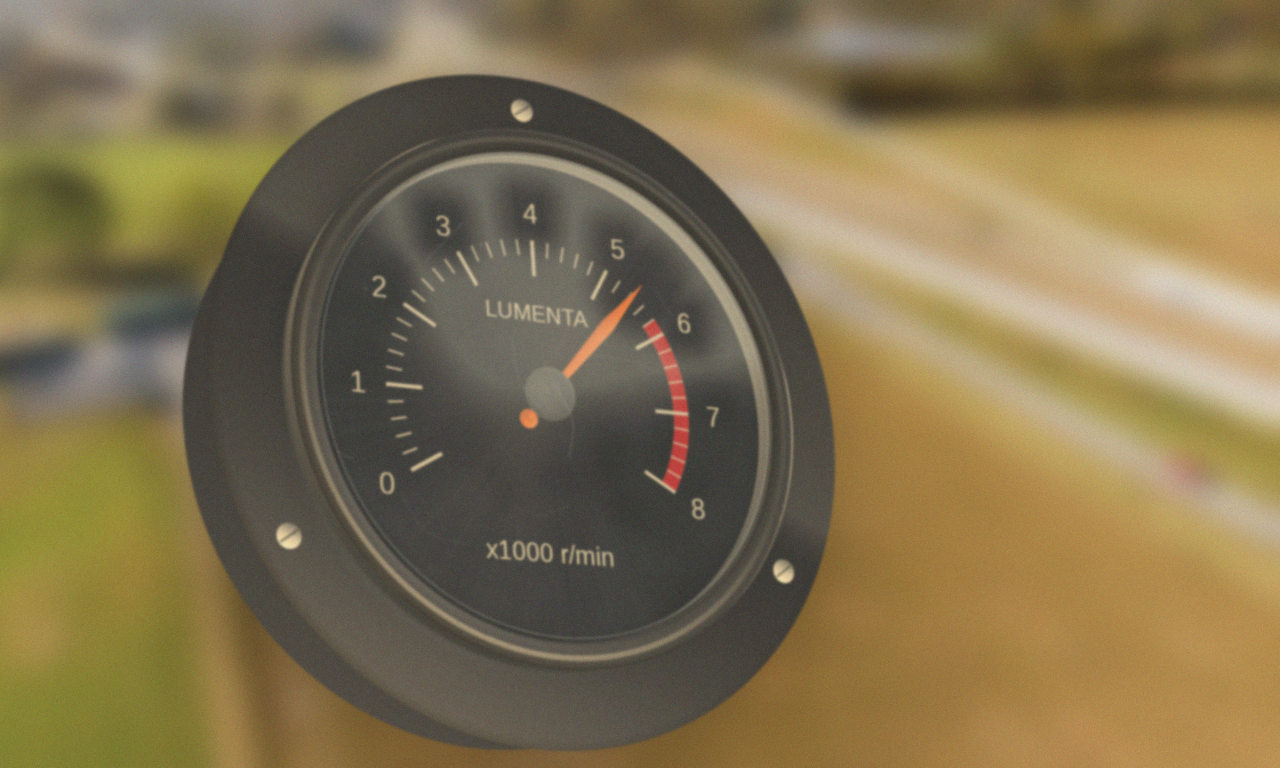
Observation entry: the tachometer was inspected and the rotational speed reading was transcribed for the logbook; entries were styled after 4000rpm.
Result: 5400rpm
